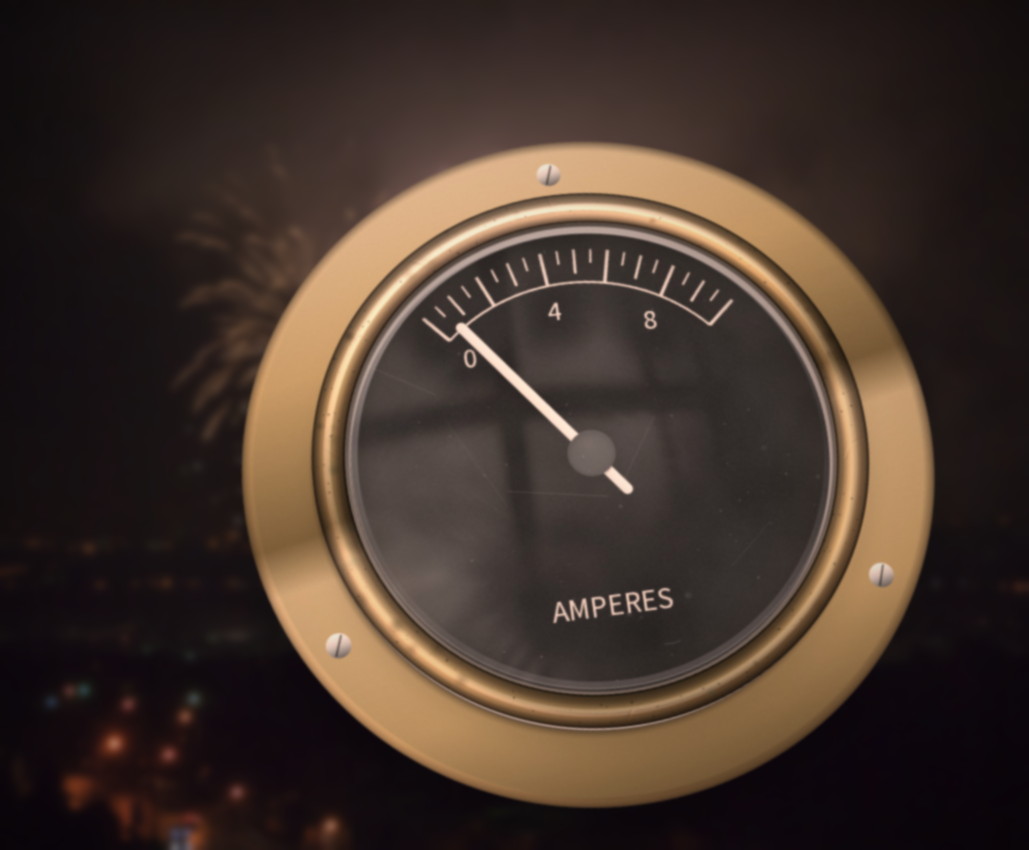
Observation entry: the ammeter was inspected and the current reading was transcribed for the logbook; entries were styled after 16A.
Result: 0.5A
